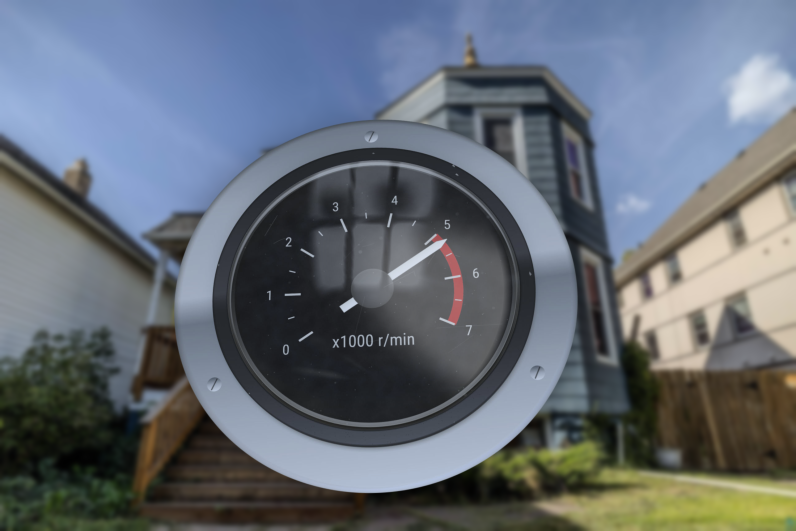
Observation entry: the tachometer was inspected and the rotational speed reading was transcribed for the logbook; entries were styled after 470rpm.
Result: 5250rpm
